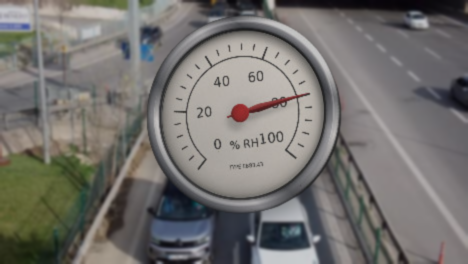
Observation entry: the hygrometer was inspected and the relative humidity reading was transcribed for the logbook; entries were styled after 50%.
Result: 80%
